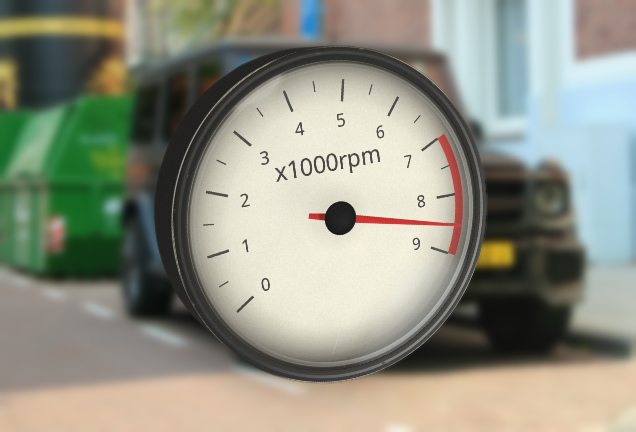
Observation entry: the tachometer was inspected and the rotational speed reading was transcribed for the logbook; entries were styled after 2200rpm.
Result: 8500rpm
